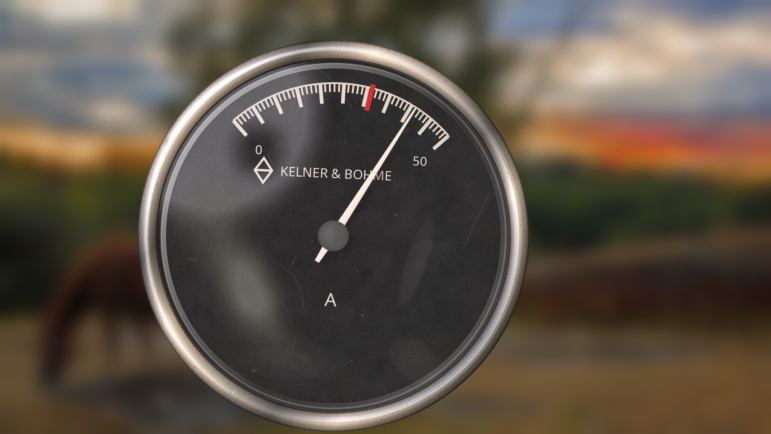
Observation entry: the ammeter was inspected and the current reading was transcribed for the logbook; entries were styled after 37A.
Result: 41A
